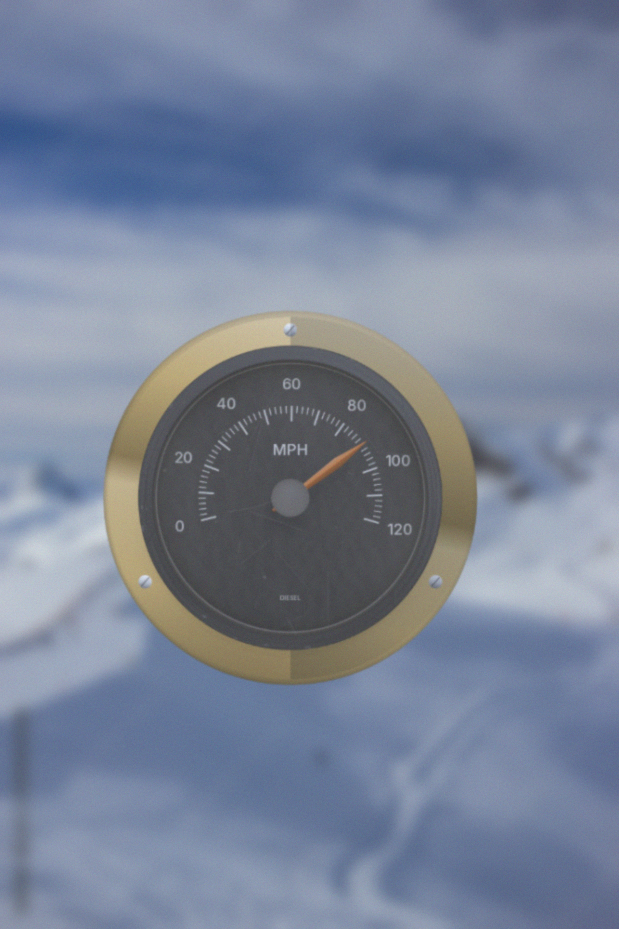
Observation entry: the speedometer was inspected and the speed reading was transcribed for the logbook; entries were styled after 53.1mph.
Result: 90mph
